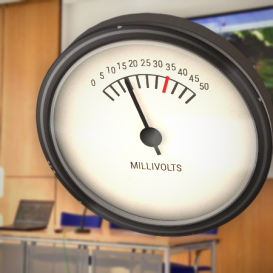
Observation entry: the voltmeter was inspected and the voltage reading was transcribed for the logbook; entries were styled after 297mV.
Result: 15mV
